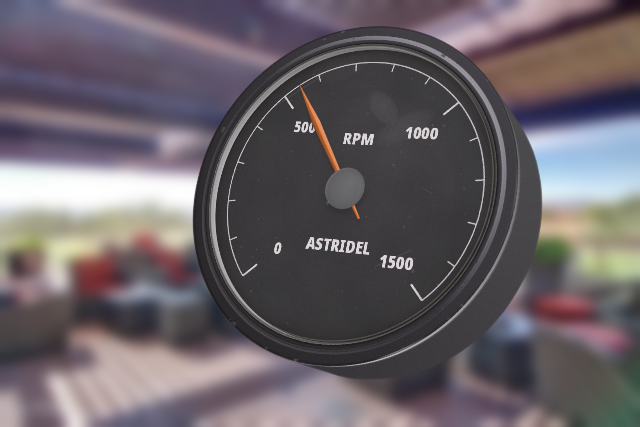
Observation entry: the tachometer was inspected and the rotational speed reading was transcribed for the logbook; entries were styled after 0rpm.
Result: 550rpm
